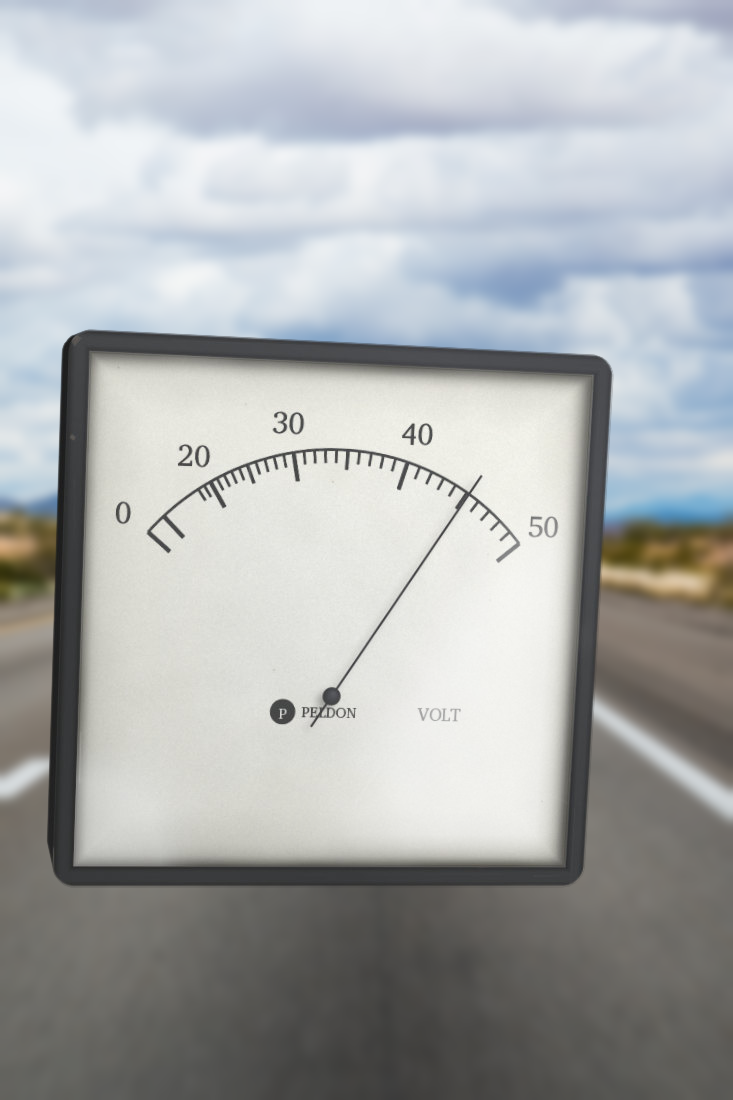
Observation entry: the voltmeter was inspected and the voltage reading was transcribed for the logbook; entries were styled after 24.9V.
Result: 45V
